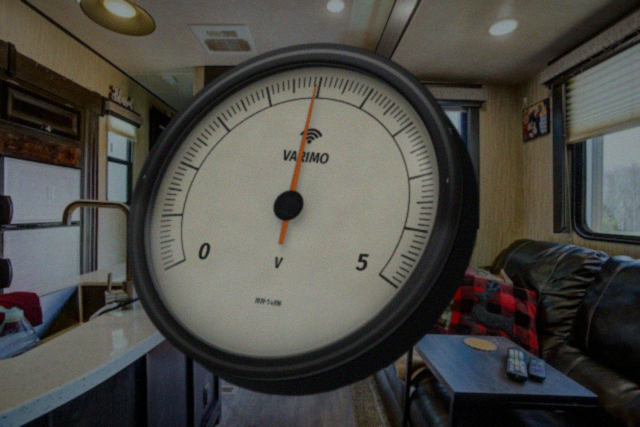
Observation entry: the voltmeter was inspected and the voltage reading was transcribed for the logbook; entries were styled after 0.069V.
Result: 2.5V
